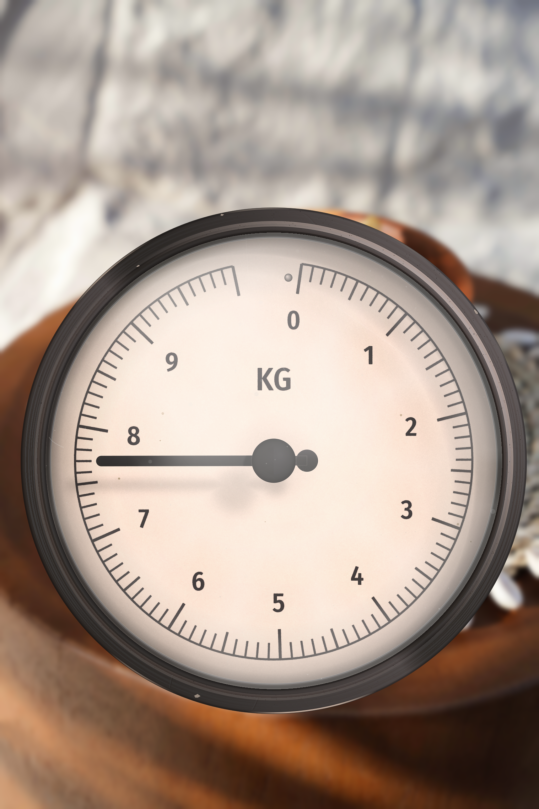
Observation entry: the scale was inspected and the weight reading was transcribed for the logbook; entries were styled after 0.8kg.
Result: 7.7kg
